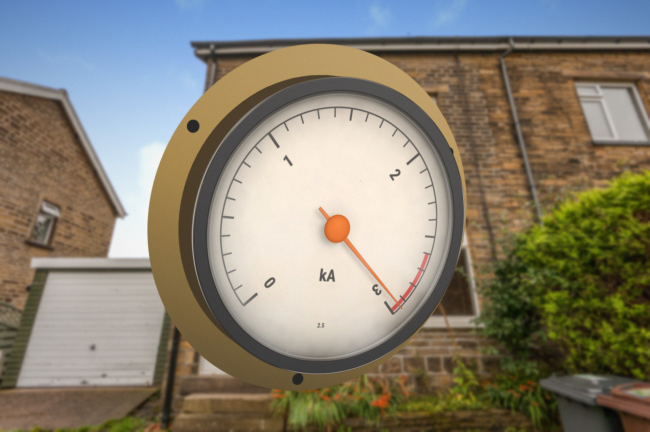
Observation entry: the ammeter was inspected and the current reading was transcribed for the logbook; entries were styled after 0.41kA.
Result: 2.95kA
